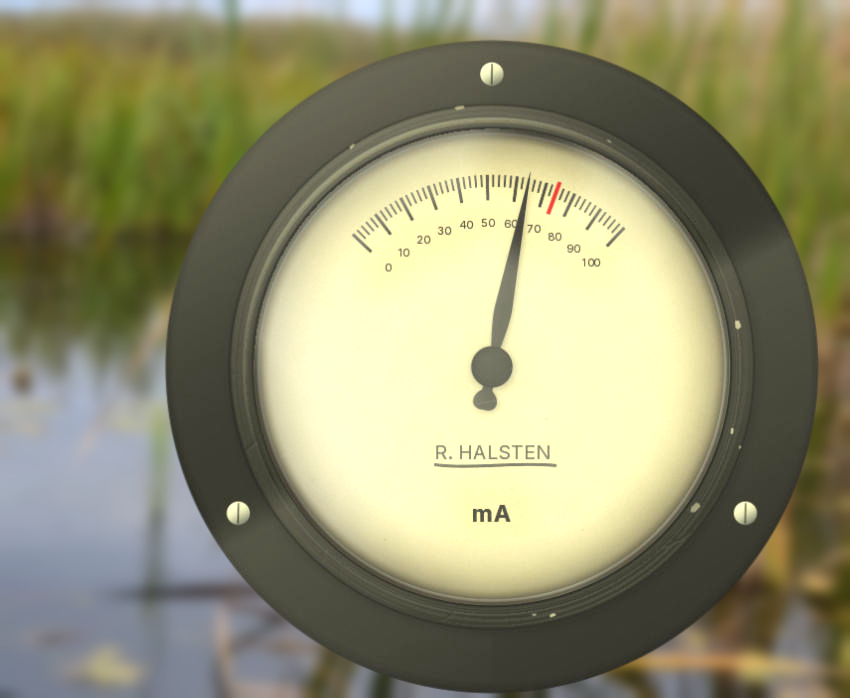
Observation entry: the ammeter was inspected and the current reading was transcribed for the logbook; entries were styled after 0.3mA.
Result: 64mA
